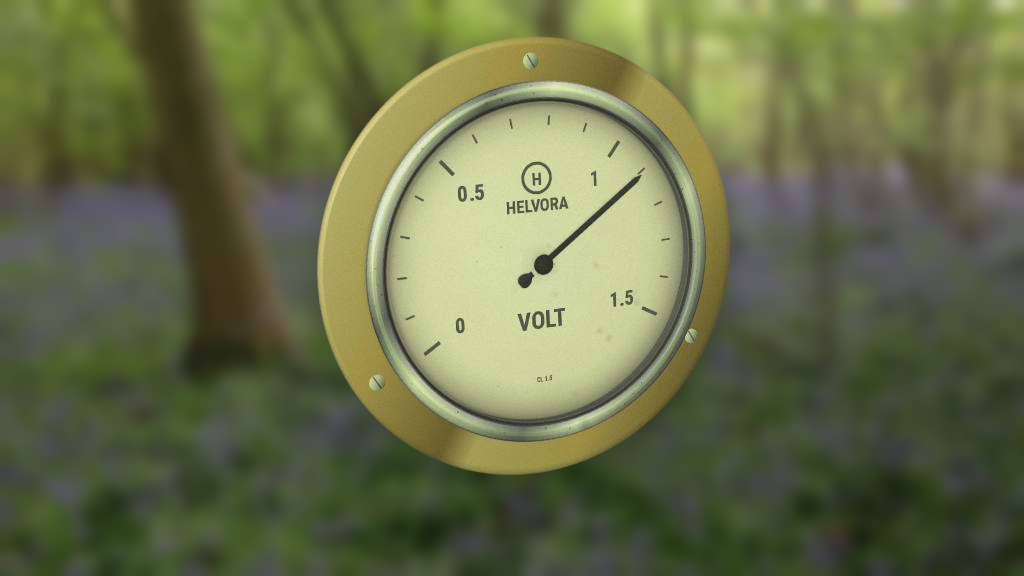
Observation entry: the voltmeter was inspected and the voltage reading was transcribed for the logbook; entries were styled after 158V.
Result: 1.1V
